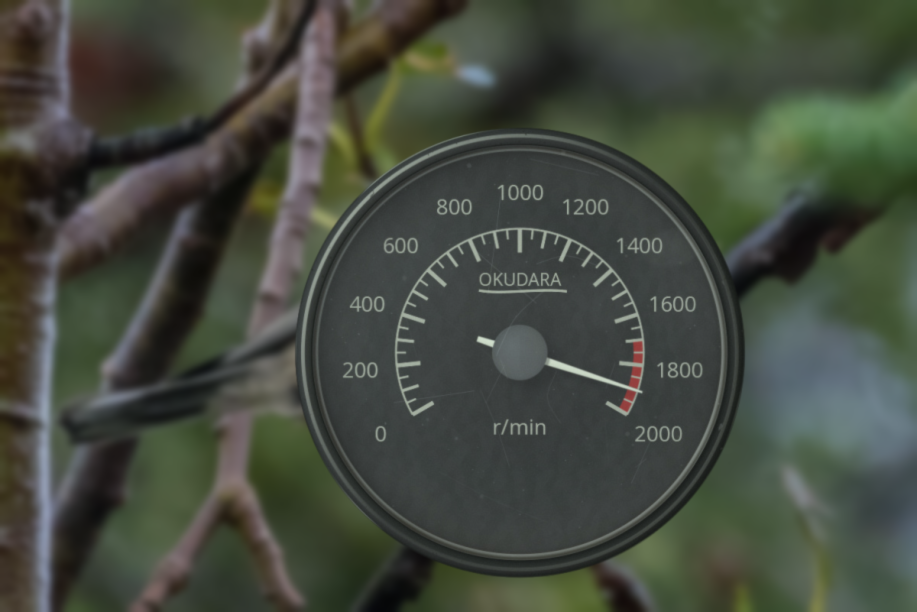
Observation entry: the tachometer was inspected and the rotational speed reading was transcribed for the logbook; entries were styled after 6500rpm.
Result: 1900rpm
